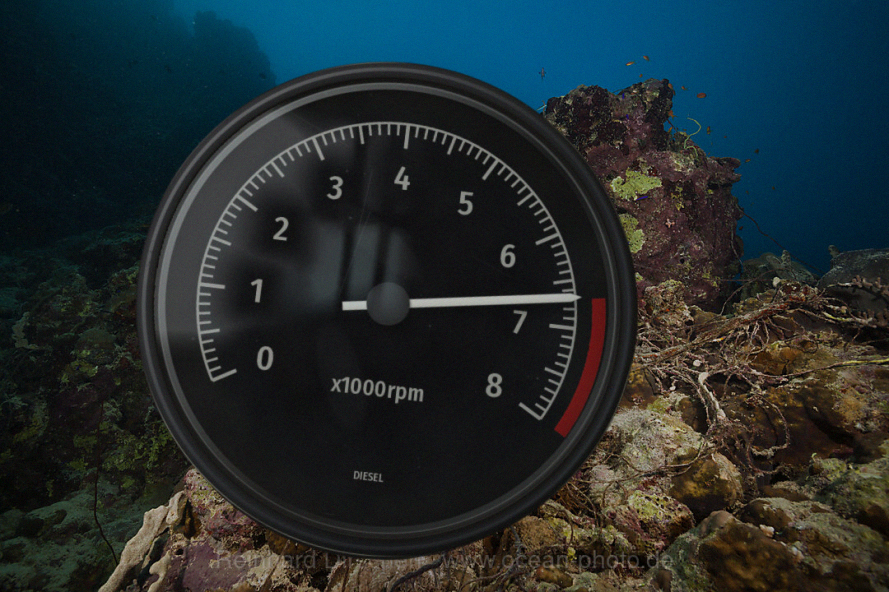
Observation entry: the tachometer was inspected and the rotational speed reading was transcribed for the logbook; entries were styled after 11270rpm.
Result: 6700rpm
